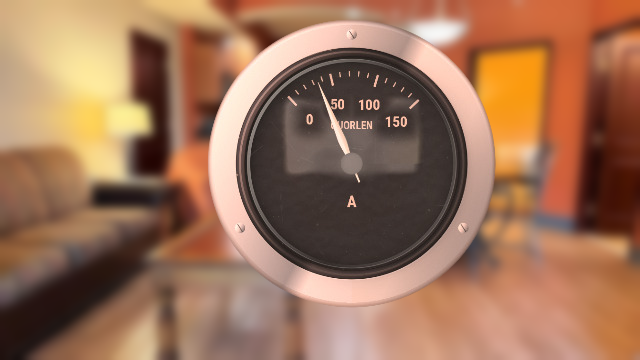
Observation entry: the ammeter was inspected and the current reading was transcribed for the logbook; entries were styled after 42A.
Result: 35A
